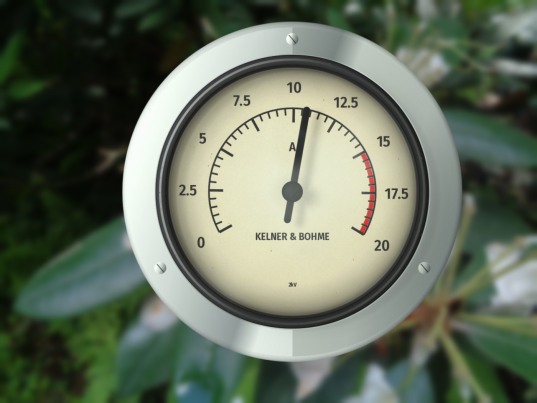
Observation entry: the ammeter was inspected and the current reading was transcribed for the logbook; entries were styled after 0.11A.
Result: 10.75A
